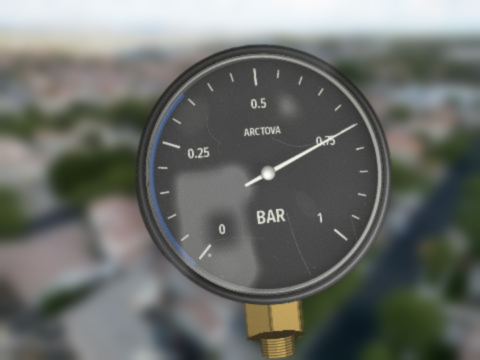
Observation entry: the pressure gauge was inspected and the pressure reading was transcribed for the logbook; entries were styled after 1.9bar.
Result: 0.75bar
